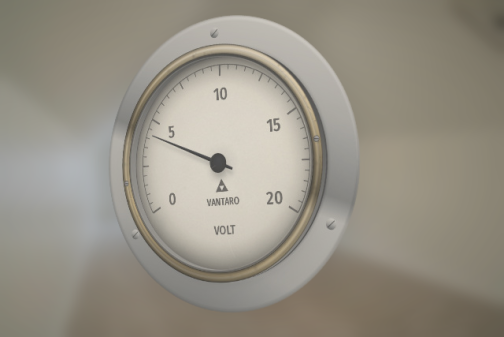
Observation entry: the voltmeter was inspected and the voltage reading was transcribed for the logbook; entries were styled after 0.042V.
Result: 4.25V
